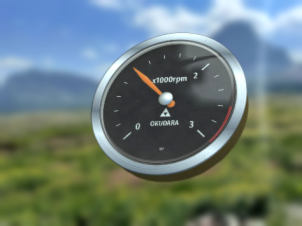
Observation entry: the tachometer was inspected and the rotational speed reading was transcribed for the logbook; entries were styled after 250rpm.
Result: 1000rpm
